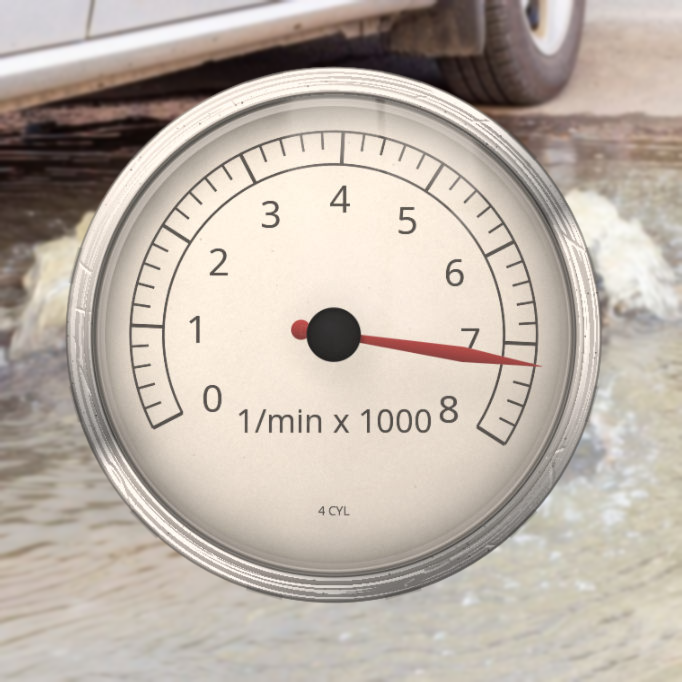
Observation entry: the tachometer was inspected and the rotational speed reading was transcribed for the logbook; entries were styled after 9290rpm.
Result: 7200rpm
